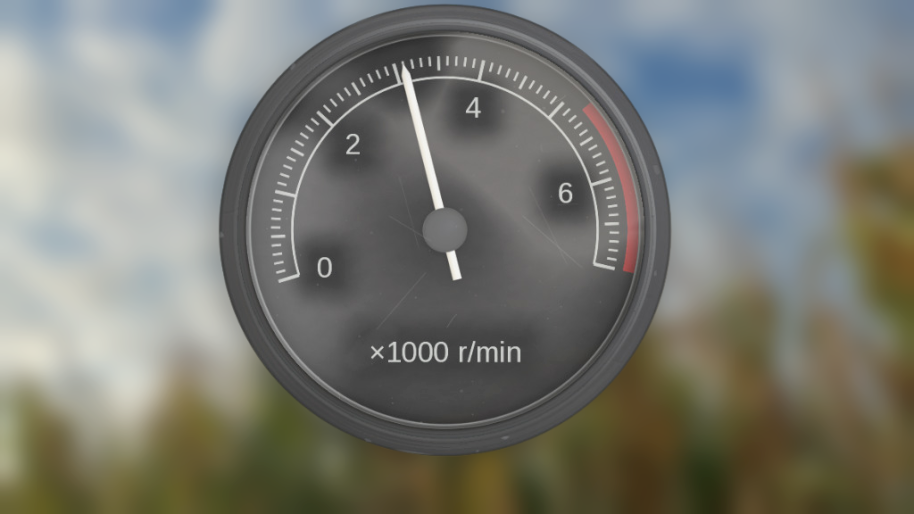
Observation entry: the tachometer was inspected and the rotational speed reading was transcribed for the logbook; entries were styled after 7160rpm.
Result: 3100rpm
